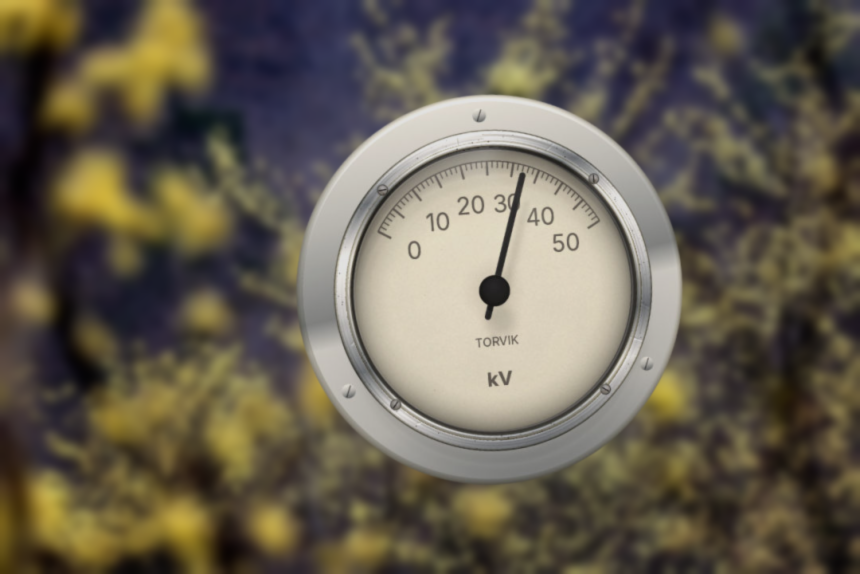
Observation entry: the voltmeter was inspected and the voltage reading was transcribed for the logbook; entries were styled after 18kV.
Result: 32kV
